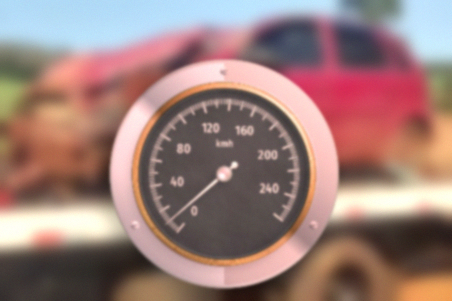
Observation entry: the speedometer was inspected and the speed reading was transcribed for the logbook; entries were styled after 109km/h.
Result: 10km/h
